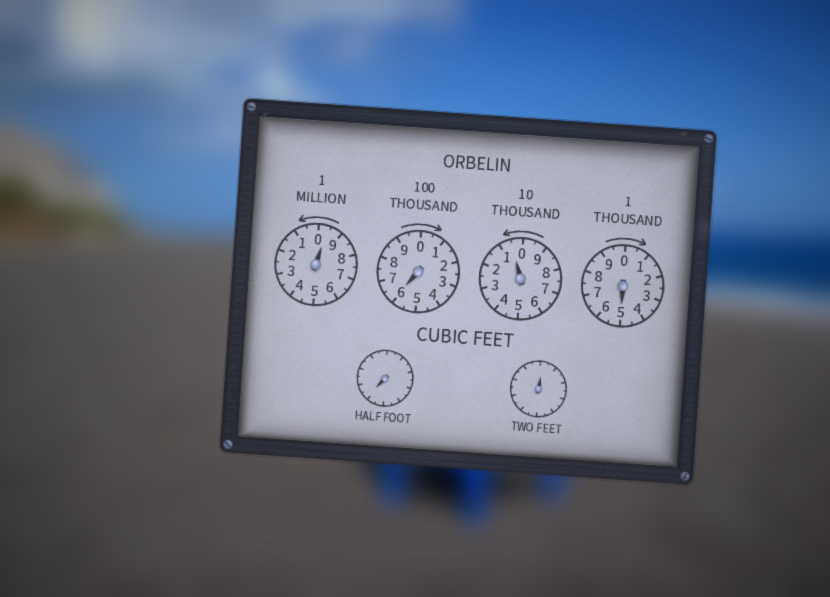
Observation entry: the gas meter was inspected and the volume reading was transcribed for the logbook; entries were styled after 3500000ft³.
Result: 960500ft³
